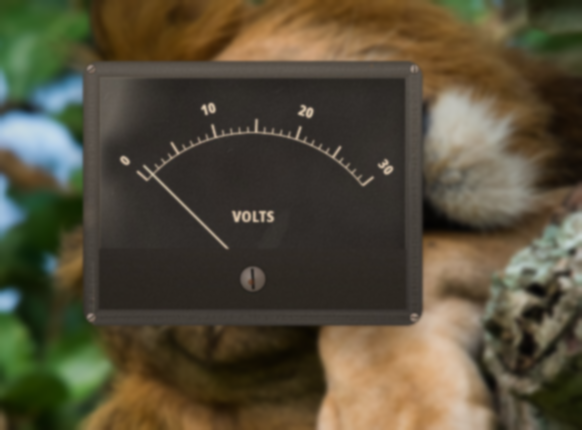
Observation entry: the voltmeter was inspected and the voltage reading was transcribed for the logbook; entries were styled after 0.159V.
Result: 1V
